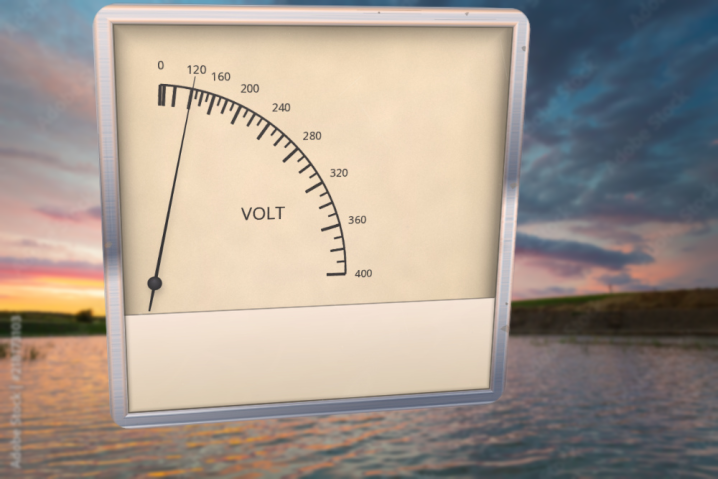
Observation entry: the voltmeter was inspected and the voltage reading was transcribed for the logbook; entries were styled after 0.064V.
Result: 120V
